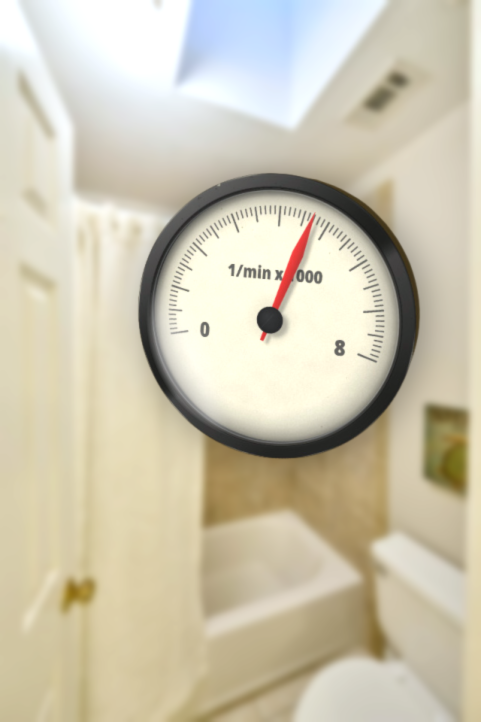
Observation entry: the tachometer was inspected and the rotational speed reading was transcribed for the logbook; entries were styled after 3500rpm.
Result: 4700rpm
